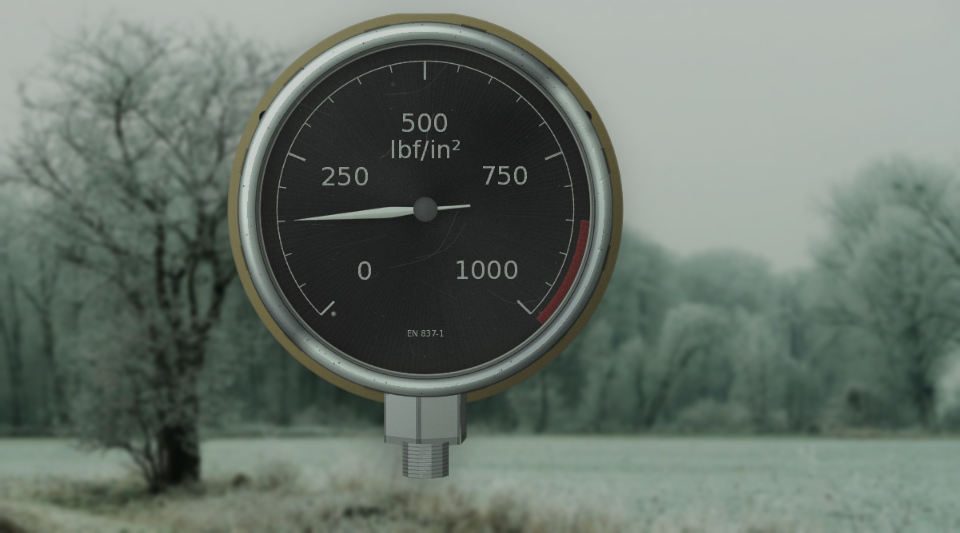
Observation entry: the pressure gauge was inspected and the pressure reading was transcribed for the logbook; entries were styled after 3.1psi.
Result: 150psi
